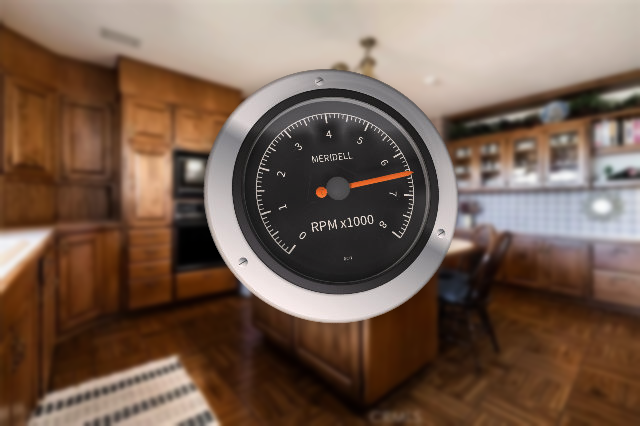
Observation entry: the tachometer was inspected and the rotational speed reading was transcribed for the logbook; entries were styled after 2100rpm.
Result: 6500rpm
